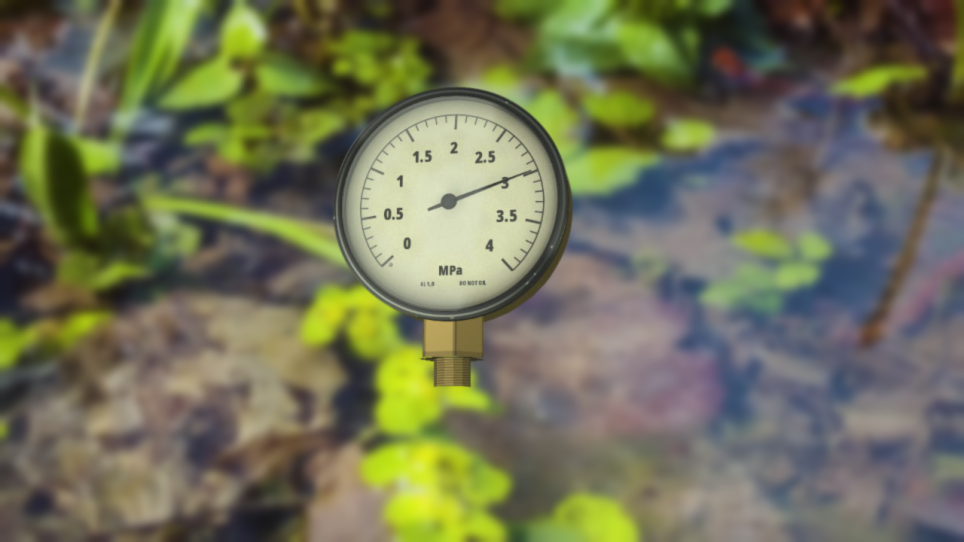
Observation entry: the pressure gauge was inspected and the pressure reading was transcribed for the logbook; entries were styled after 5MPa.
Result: 3MPa
